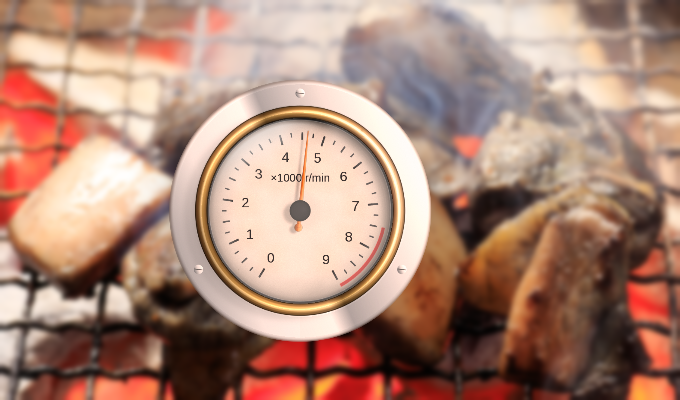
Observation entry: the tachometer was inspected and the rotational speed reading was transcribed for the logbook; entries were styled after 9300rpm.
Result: 4625rpm
